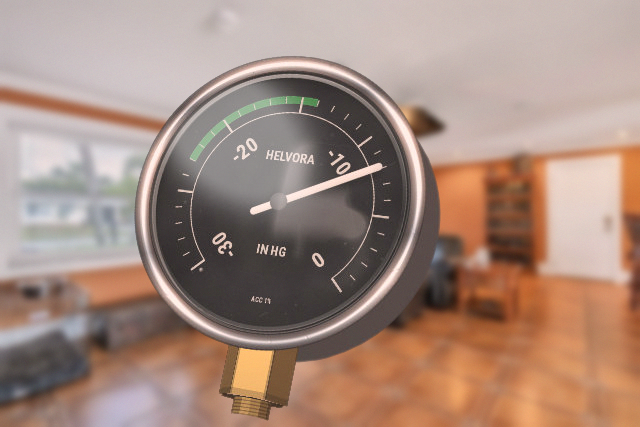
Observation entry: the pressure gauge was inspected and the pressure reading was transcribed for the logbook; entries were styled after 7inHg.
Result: -8inHg
